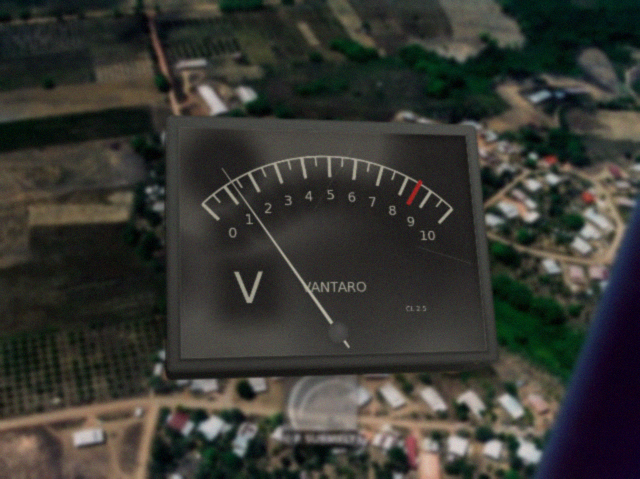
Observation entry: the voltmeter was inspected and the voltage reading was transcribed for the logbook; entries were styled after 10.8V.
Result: 1.25V
